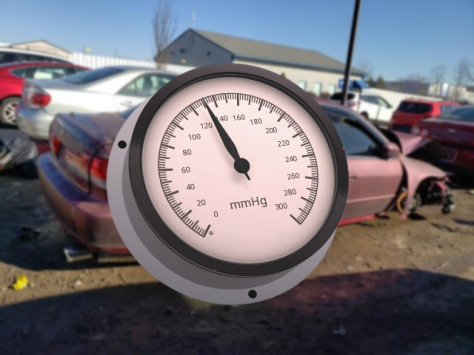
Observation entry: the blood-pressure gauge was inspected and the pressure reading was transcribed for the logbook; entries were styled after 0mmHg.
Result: 130mmHg
